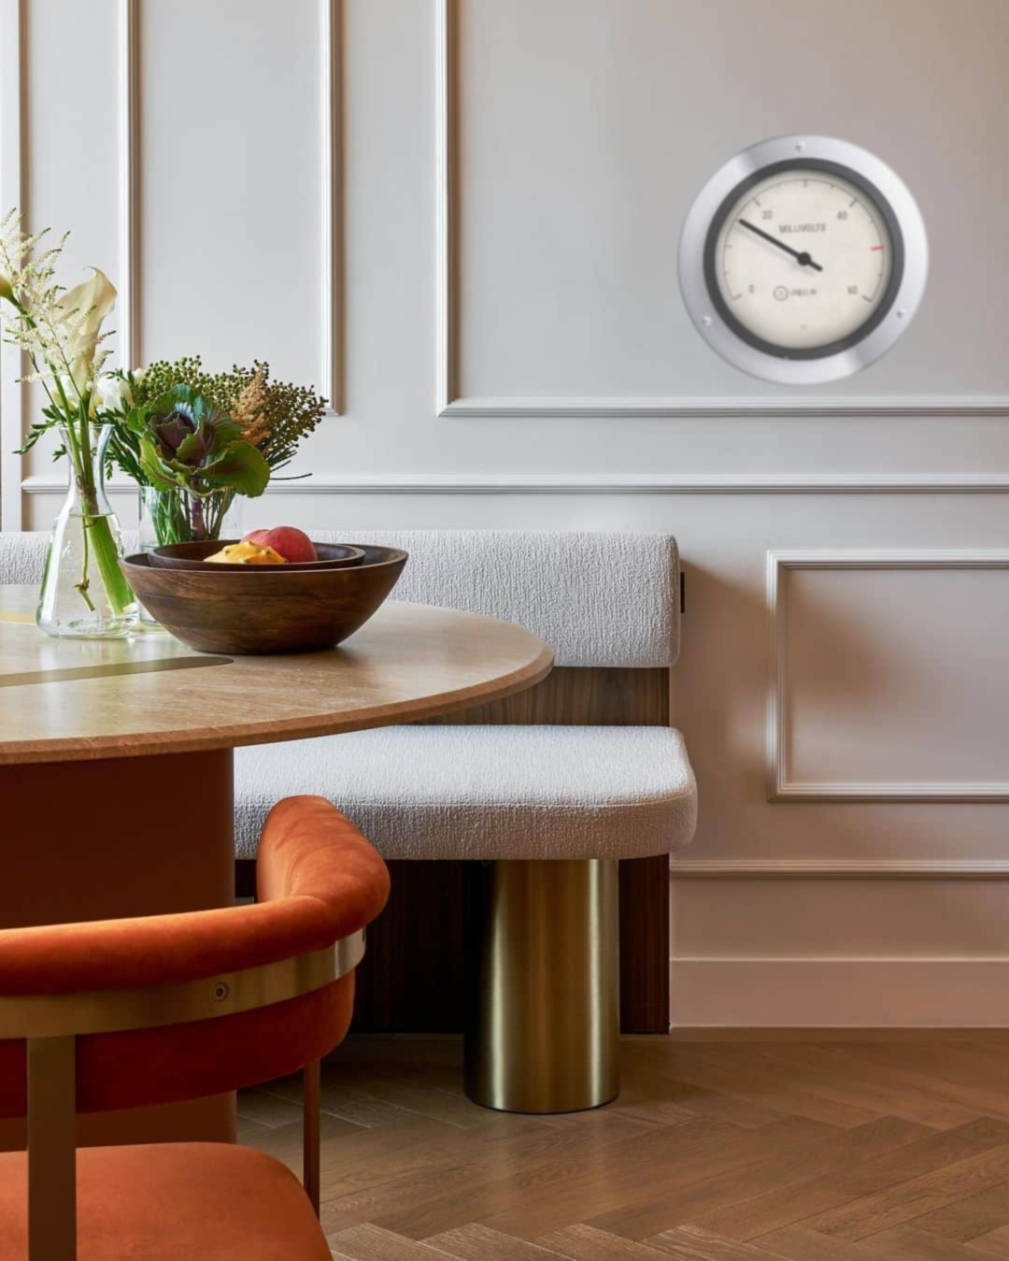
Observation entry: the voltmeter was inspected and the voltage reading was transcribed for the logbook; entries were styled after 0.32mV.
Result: 15mV
